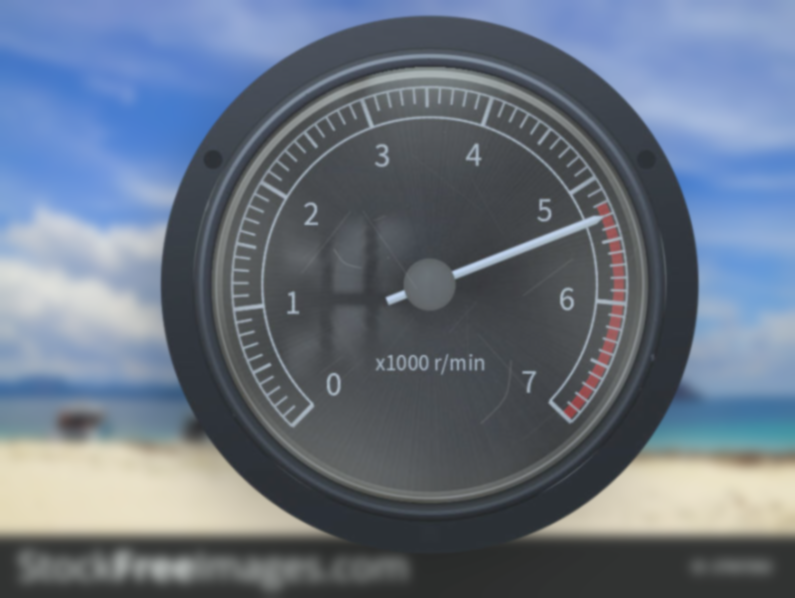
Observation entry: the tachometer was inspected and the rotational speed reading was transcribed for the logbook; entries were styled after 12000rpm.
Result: 5300rpm
